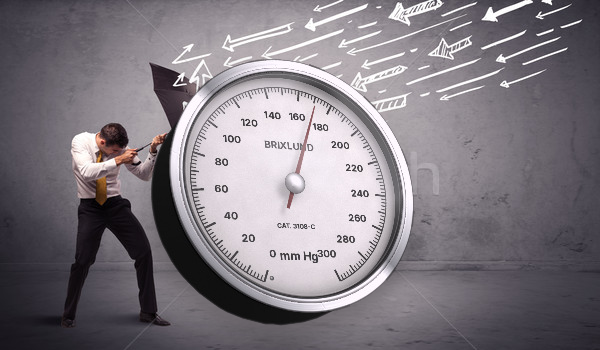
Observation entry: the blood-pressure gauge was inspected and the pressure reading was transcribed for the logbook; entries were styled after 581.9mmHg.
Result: 170mmHg
